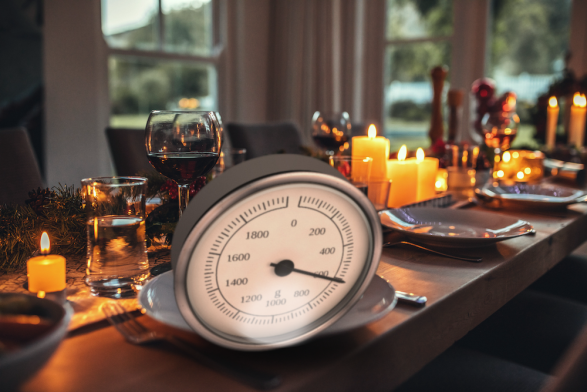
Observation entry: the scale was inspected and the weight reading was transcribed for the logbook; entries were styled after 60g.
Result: 600g
